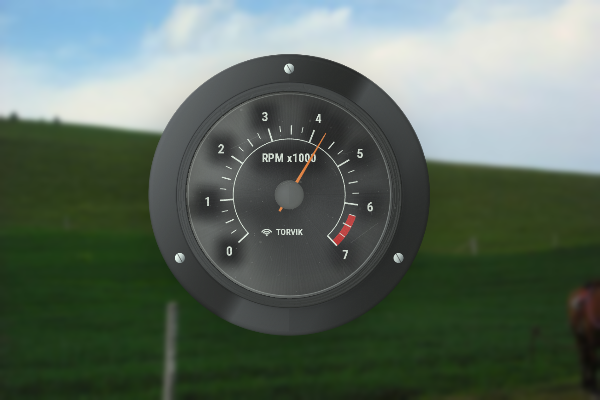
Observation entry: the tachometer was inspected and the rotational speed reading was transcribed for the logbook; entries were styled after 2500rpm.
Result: 4250rpm
